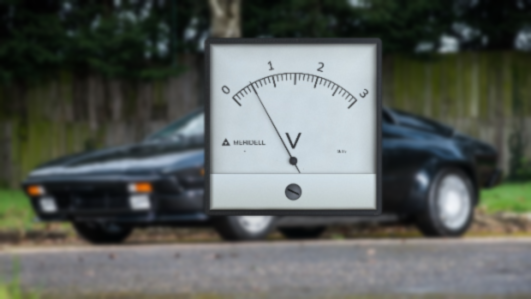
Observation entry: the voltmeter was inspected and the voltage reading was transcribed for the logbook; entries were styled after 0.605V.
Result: 0.5V
